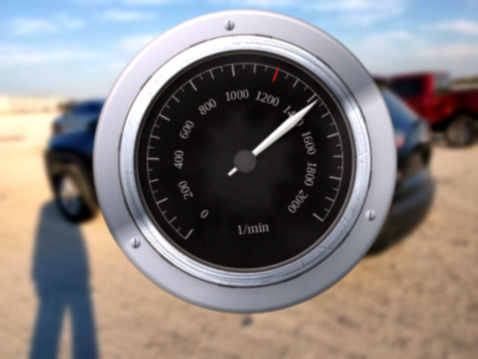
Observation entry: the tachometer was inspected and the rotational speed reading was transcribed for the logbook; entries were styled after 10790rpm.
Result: 1425rpm
